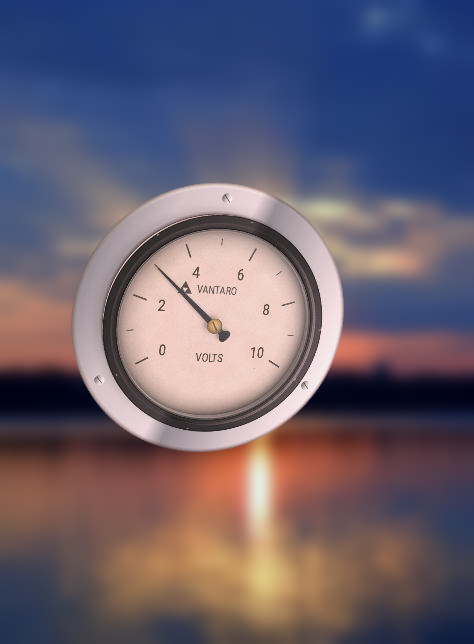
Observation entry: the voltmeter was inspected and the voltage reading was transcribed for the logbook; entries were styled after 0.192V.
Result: 3V
